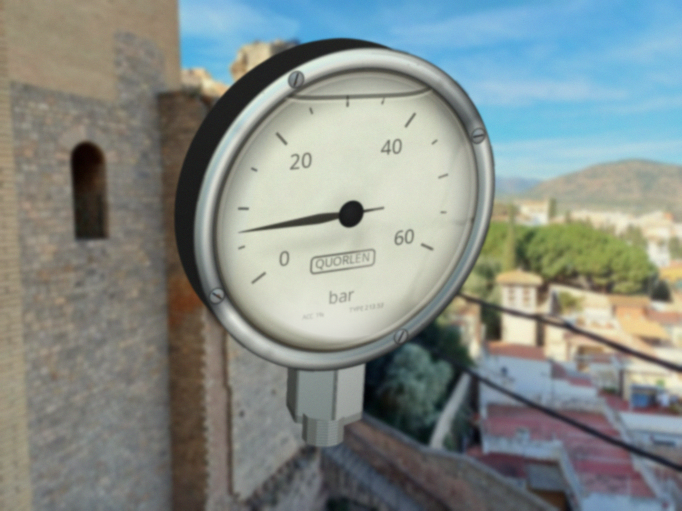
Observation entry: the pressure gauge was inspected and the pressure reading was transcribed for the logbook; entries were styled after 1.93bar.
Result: 7.5bar
